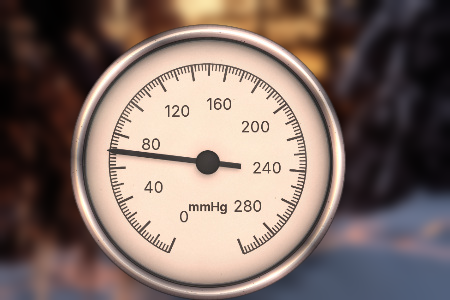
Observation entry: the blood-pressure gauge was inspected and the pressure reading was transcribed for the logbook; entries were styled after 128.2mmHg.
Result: 70mmHg
